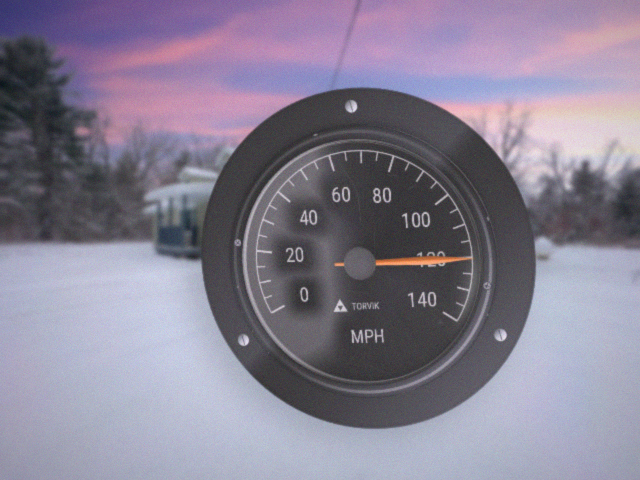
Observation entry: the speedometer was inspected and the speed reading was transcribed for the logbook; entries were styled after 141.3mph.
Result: 120mph
